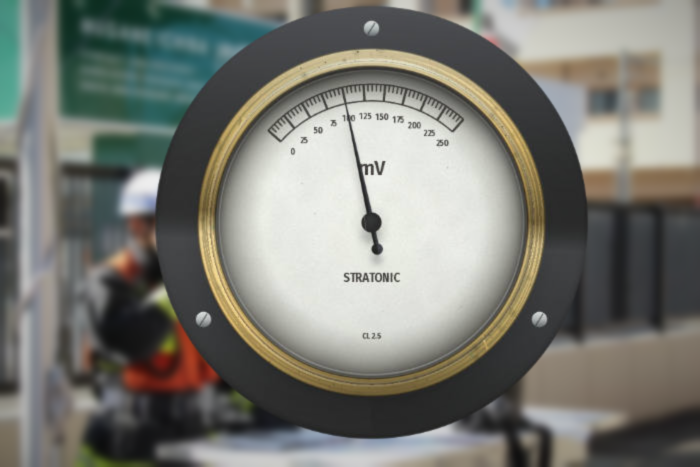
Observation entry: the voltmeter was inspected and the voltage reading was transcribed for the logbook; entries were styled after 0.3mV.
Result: 100mV
